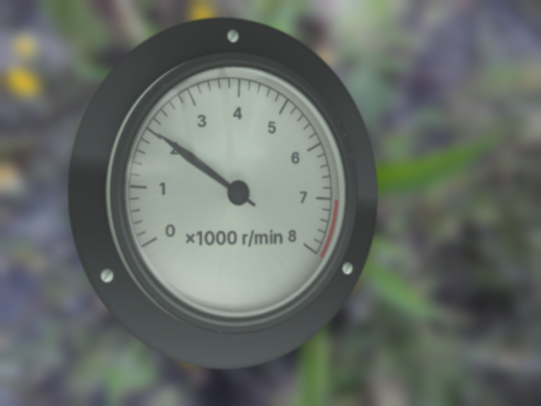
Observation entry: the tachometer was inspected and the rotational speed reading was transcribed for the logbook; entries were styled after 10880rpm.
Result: 2000rpm
